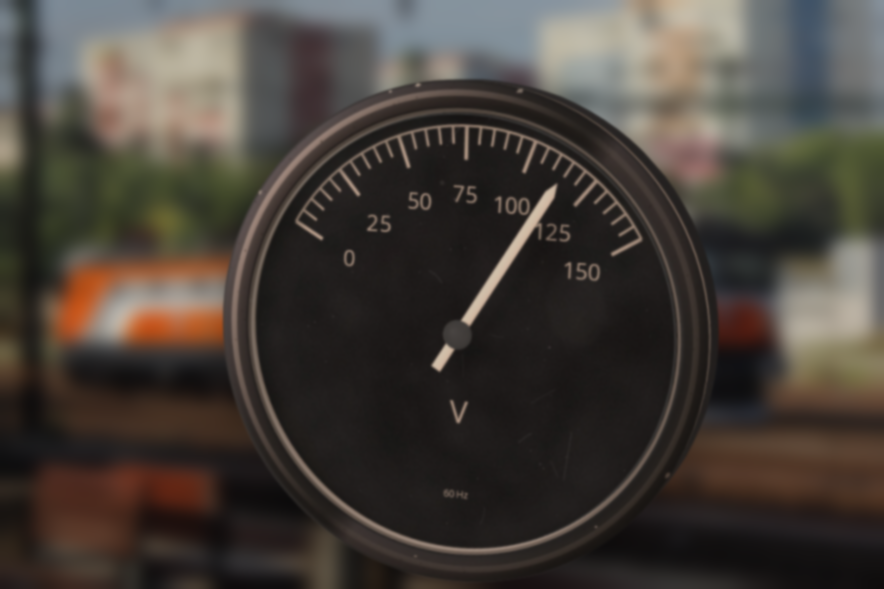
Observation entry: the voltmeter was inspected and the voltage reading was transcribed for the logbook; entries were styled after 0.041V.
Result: 115V
